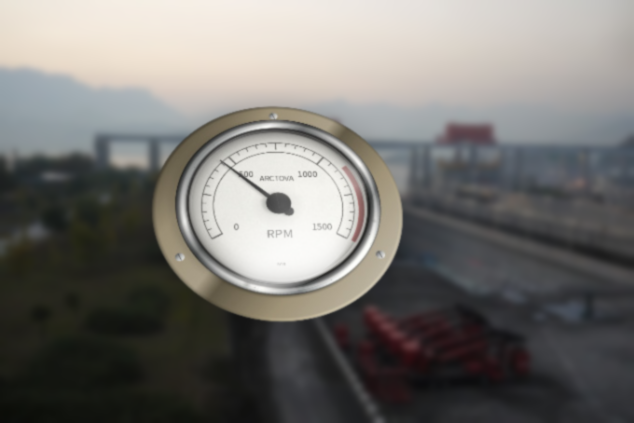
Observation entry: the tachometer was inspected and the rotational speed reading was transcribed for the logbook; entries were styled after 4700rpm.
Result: 450rpm
